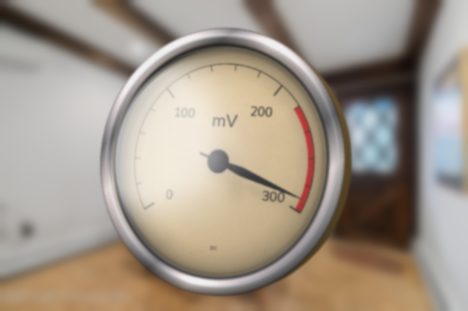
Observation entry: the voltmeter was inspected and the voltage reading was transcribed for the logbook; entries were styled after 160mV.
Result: 290mV
